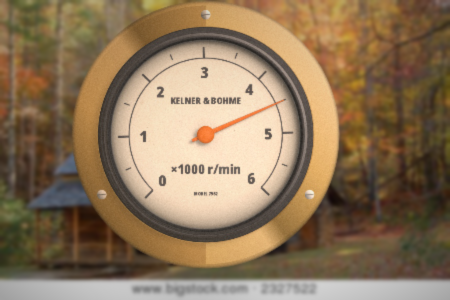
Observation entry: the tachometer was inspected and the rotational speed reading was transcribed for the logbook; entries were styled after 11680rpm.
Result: 4500rpm
